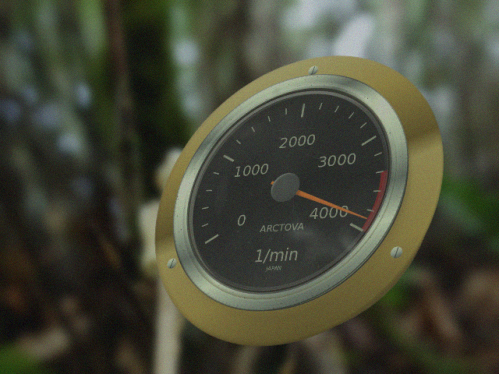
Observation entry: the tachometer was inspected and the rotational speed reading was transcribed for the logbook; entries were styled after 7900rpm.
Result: 3900rpm
